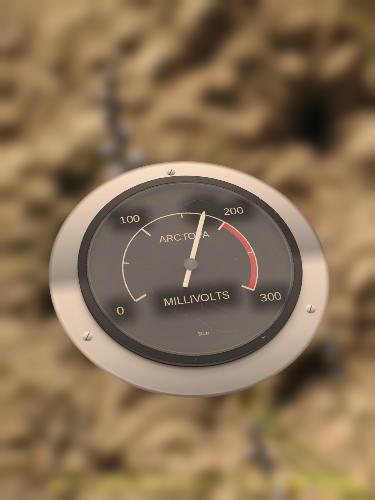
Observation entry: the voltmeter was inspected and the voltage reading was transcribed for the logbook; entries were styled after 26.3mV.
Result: 175mV
